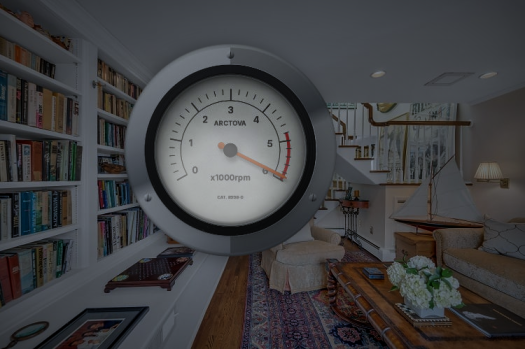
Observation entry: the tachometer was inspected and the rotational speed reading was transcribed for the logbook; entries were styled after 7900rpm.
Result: 5900rpm
